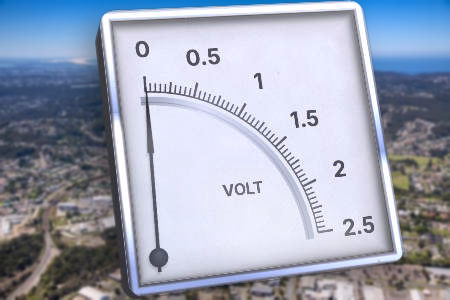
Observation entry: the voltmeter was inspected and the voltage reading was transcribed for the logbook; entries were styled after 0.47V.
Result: 0V
